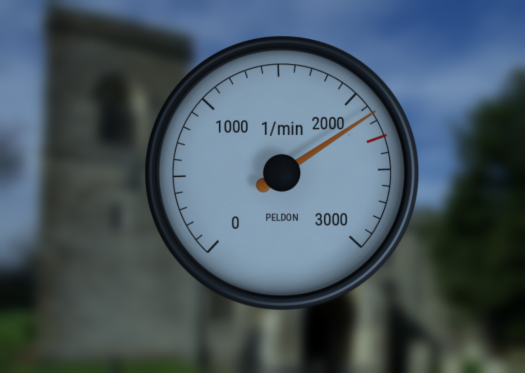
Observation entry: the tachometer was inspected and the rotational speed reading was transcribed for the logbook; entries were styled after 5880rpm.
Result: 2150rpm
